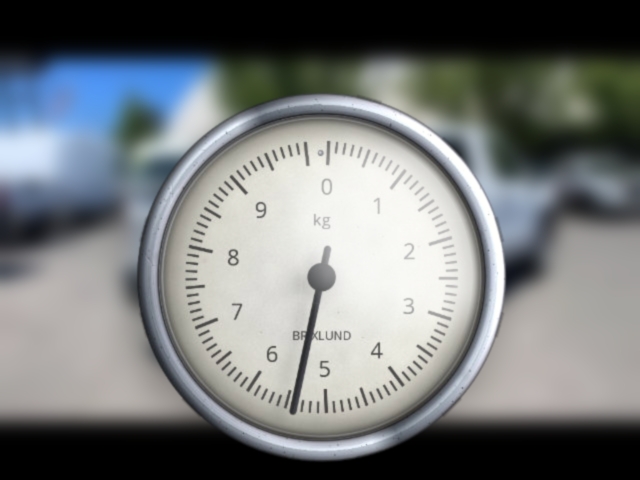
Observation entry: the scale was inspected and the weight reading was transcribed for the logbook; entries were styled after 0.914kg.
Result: 5.4kg
